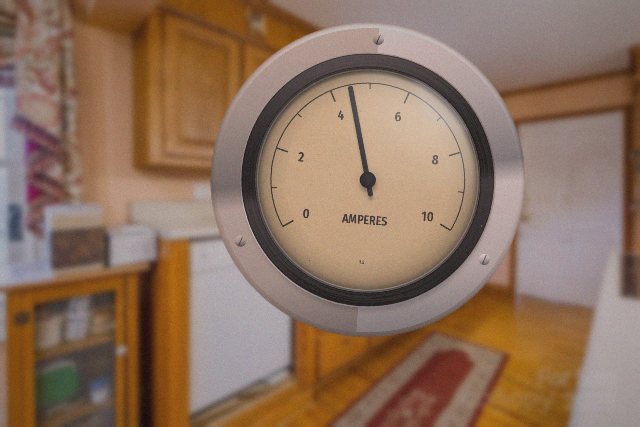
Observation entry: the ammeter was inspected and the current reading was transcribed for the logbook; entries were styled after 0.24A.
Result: 4.5A
